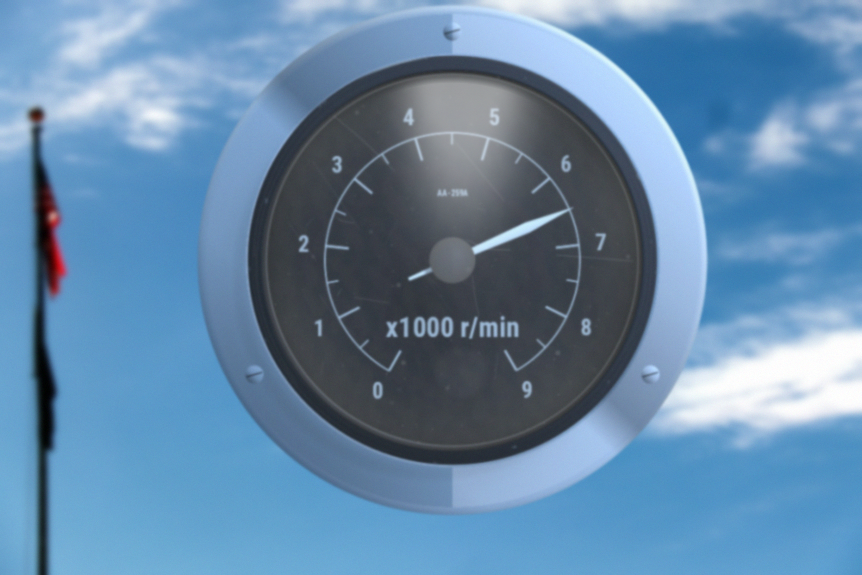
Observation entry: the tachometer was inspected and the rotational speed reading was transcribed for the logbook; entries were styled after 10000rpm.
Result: 6500rpm
